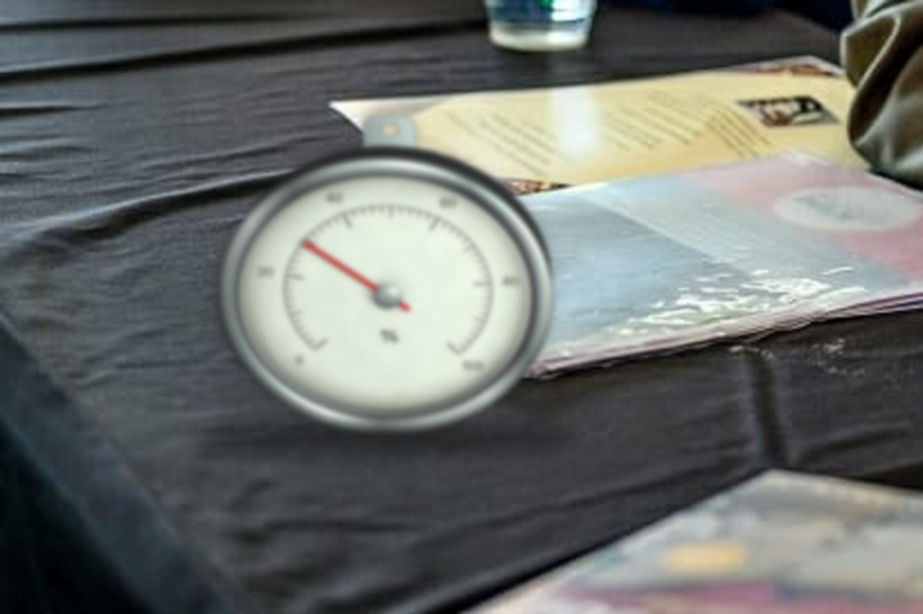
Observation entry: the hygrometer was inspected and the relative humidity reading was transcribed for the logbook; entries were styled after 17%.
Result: 30%
